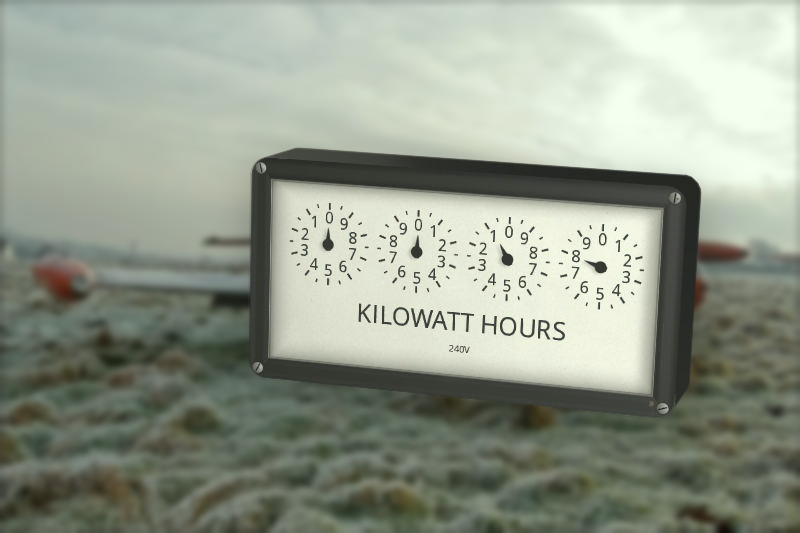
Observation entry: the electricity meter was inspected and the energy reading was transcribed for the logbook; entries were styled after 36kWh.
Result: 8kWh
